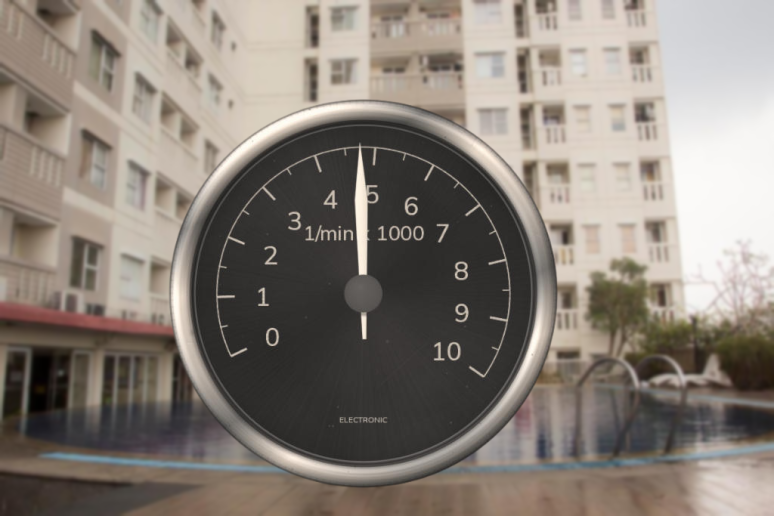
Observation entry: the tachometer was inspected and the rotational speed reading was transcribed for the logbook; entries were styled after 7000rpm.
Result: 4750rpm
